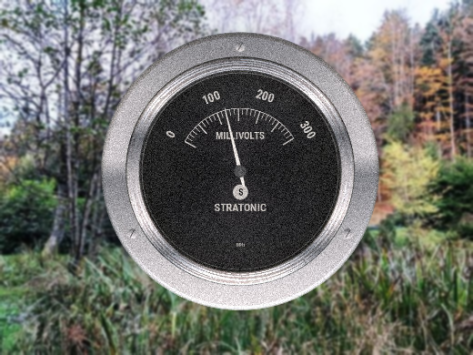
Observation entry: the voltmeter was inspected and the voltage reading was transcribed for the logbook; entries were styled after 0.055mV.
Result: 120mV
